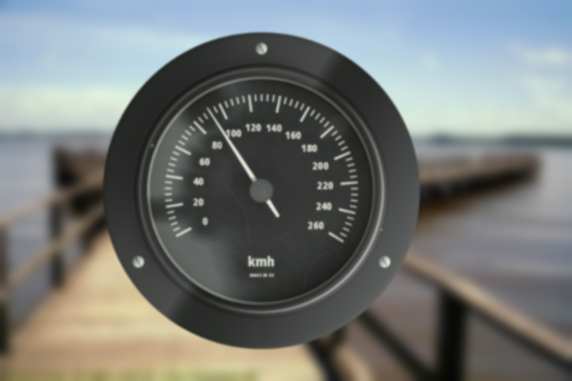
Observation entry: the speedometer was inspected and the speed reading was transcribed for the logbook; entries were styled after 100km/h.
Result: 92km/h
